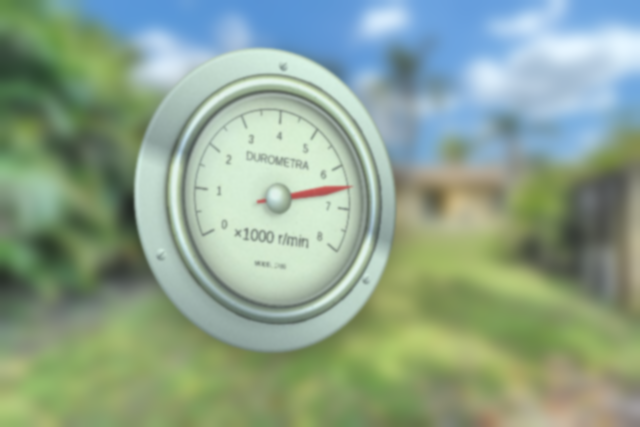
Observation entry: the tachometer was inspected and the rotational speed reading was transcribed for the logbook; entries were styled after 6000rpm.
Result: 6500rpm
